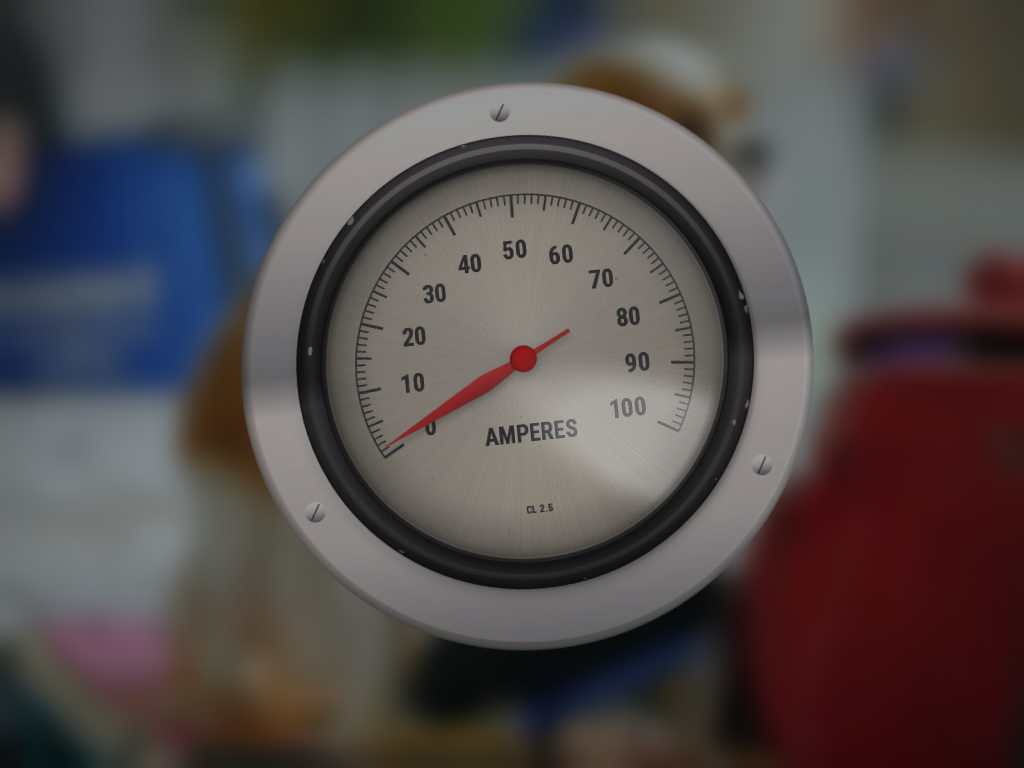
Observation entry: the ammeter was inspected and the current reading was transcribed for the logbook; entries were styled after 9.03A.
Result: 1A
